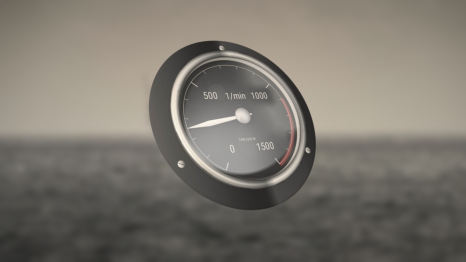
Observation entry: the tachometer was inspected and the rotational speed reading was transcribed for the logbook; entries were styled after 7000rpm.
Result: 250rpm
